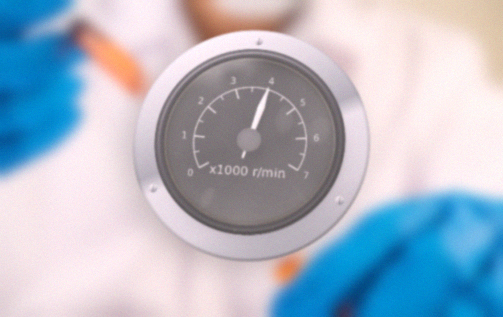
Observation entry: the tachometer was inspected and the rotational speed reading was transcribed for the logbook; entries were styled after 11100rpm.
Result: 4000rpm
